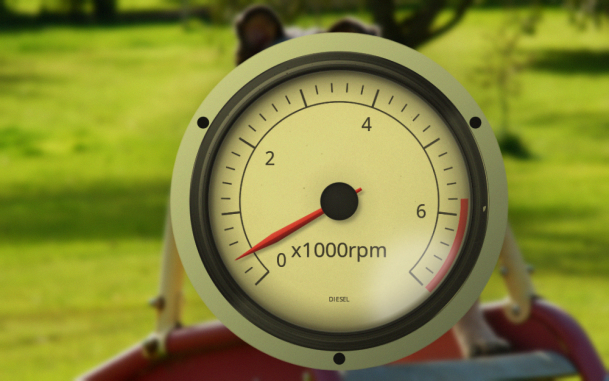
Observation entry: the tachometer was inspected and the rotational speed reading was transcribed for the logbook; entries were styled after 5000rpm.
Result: 400rpm
